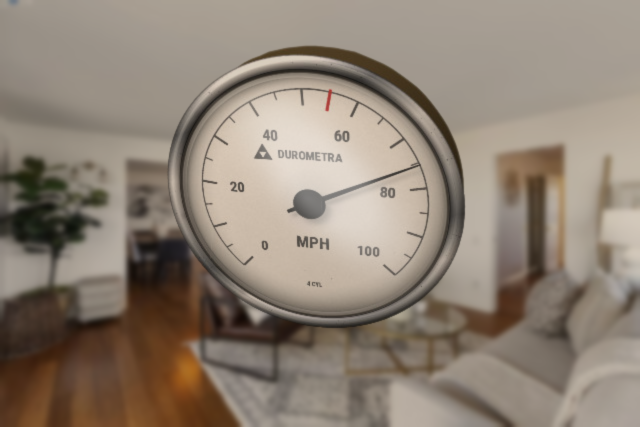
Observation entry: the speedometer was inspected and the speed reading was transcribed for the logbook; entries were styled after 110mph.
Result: 75mph
